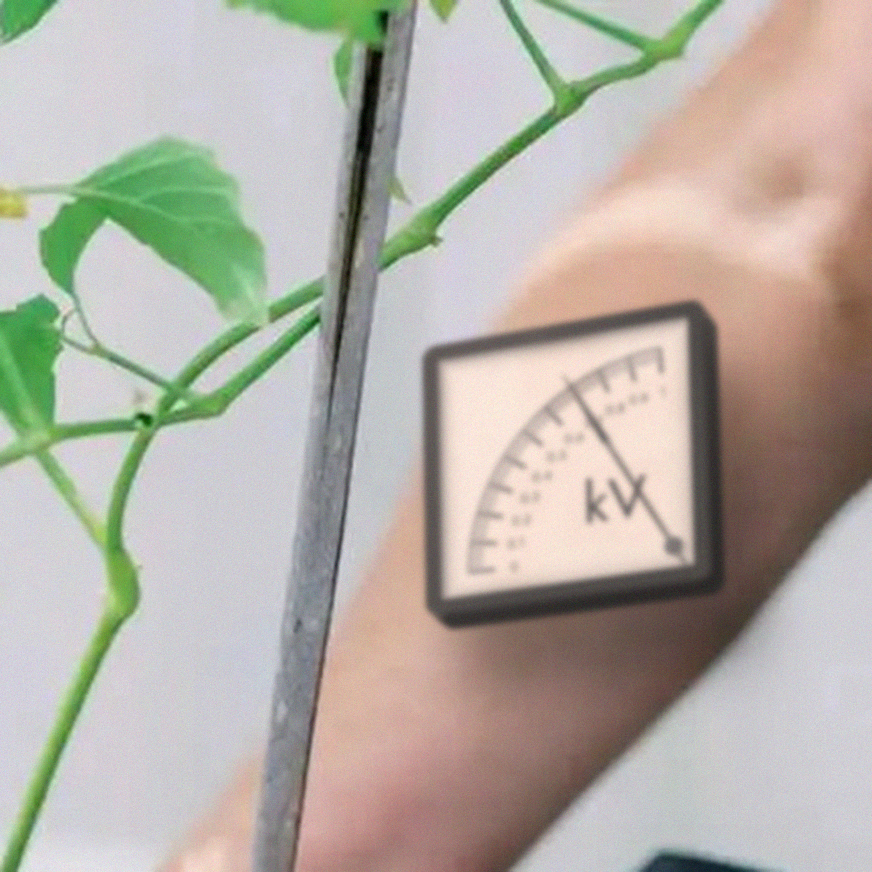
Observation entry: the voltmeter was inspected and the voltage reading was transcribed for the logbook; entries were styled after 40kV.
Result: 0.7kV
